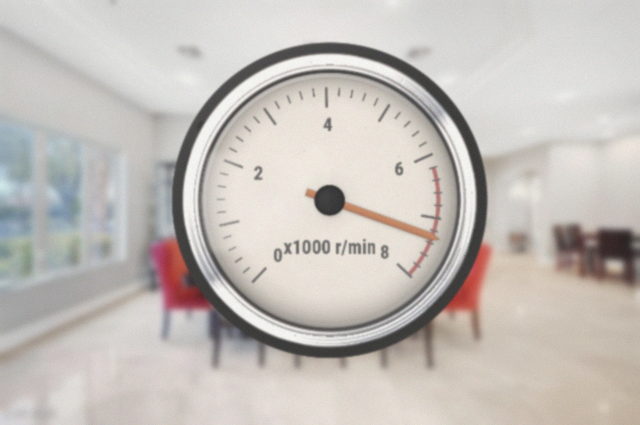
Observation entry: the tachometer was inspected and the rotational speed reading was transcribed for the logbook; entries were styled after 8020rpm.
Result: 7300rpm
